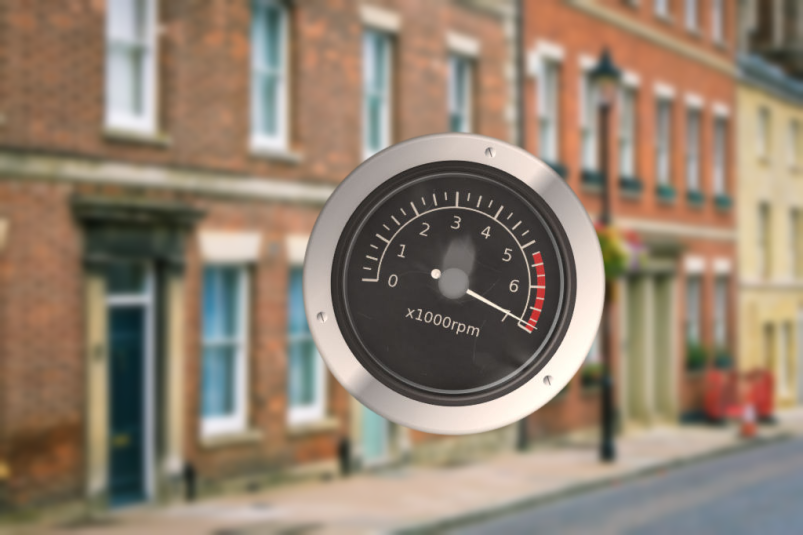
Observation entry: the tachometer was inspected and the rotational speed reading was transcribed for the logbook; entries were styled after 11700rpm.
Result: 6875rpm
